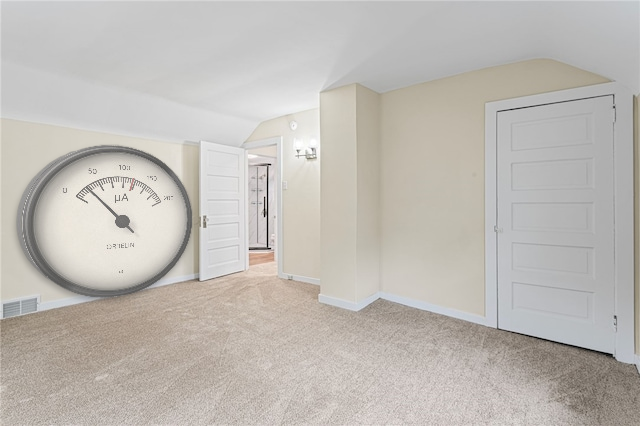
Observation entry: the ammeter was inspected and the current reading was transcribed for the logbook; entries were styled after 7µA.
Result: 25µA
